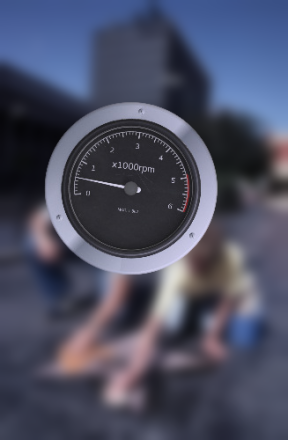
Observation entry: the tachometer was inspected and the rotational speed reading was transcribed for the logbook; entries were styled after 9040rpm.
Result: 500rpm
